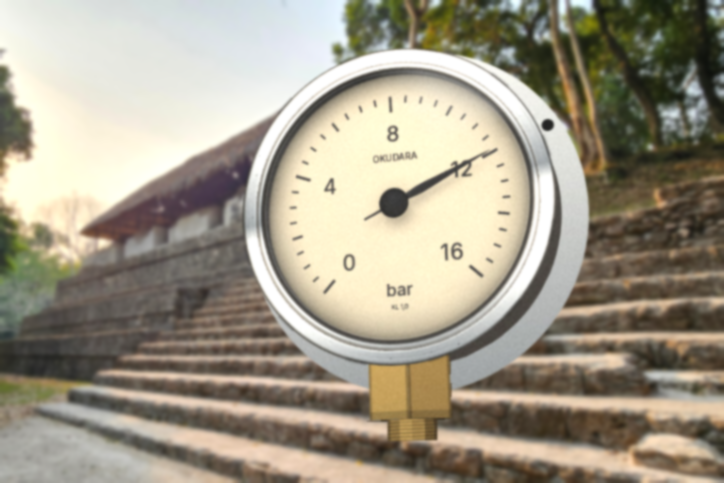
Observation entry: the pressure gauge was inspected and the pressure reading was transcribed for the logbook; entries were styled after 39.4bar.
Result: 12bar
